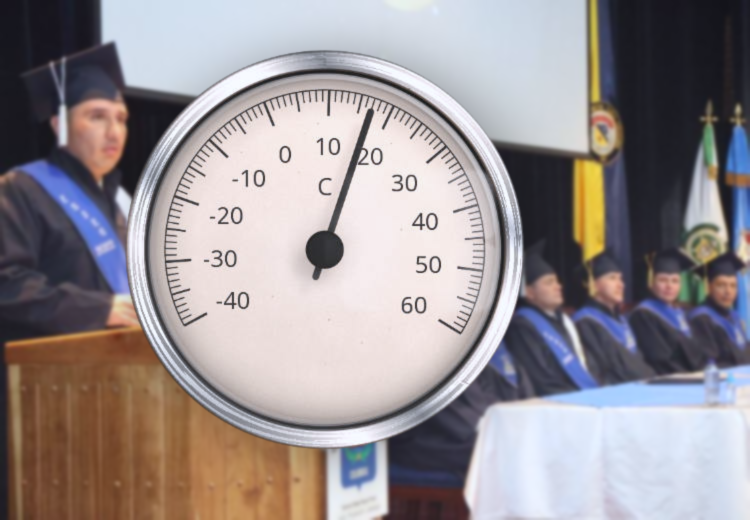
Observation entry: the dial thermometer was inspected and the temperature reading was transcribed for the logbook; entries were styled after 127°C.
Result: 17°C
